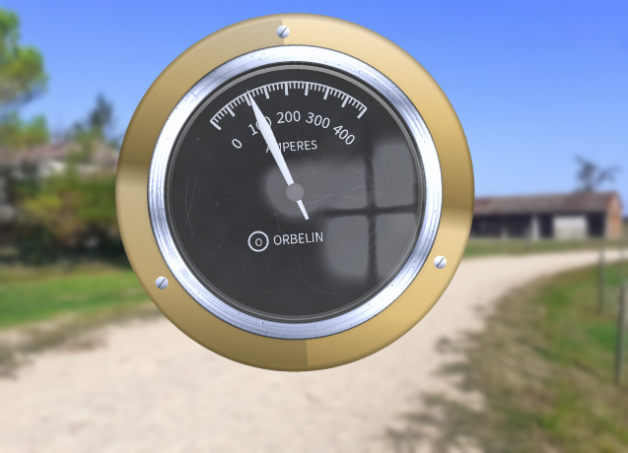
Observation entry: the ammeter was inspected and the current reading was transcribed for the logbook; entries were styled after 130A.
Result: 110A
